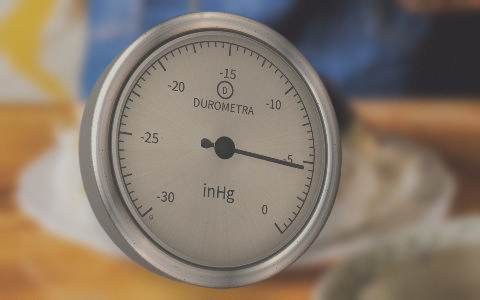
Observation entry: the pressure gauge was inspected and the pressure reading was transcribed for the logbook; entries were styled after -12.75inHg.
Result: -4.5inHg
